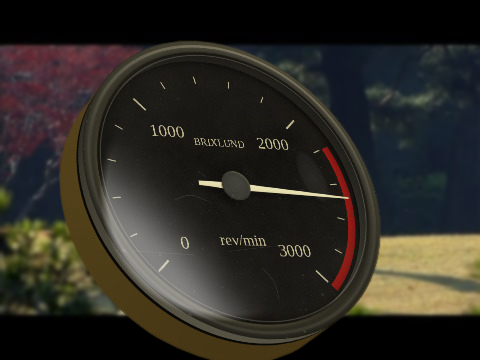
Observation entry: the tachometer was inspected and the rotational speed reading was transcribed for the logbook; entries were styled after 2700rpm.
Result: 2500rpm
